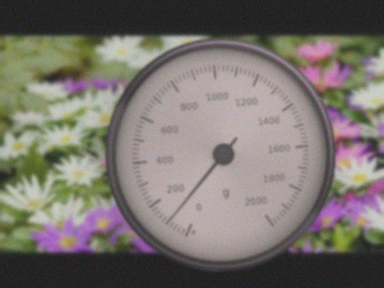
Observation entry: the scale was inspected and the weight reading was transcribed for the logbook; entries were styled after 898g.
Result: 100g
